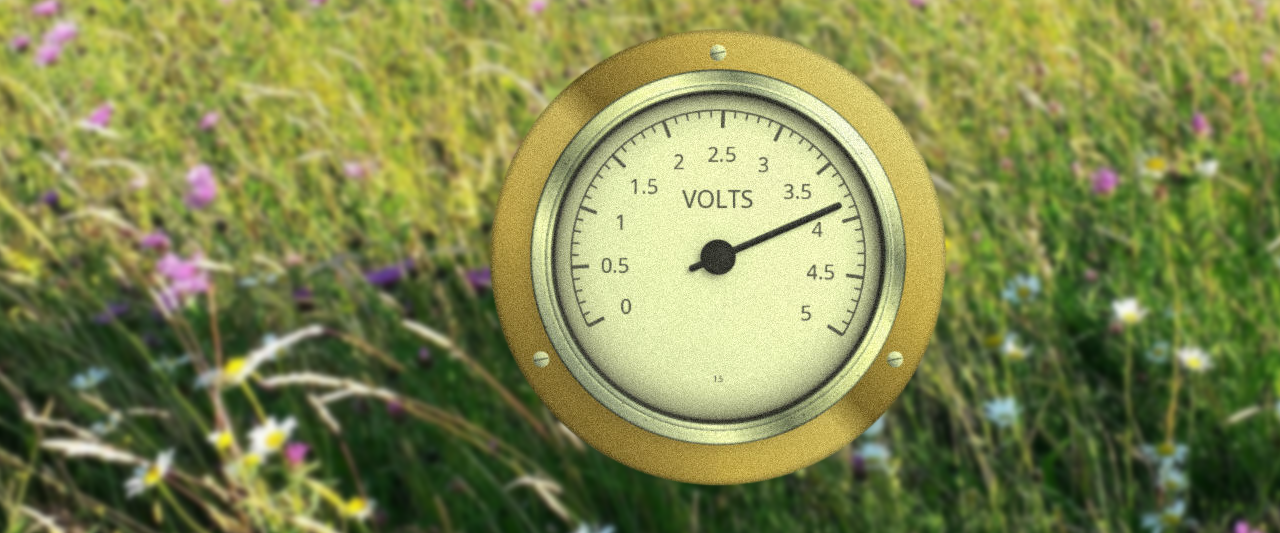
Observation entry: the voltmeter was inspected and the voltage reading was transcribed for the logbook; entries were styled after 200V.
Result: 3.85V
